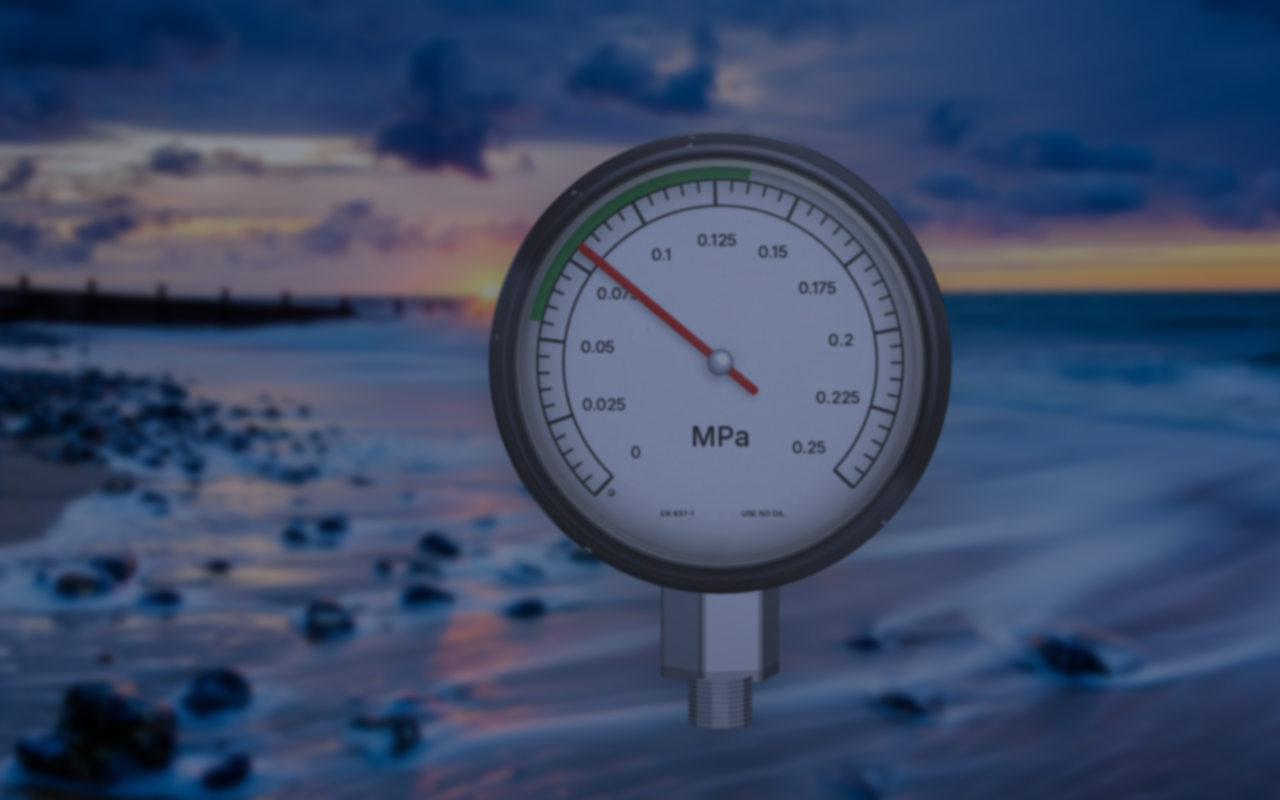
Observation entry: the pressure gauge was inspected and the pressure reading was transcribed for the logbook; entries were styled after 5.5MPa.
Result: 0.08MPa
